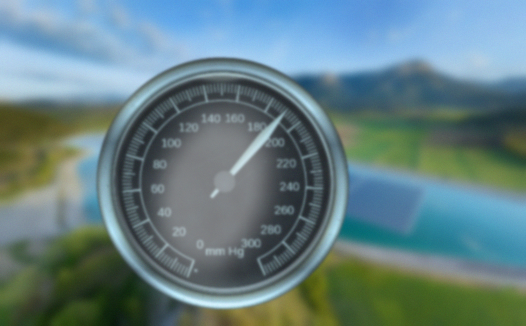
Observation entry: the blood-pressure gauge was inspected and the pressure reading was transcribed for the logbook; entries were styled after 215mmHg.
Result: 190mmHg
